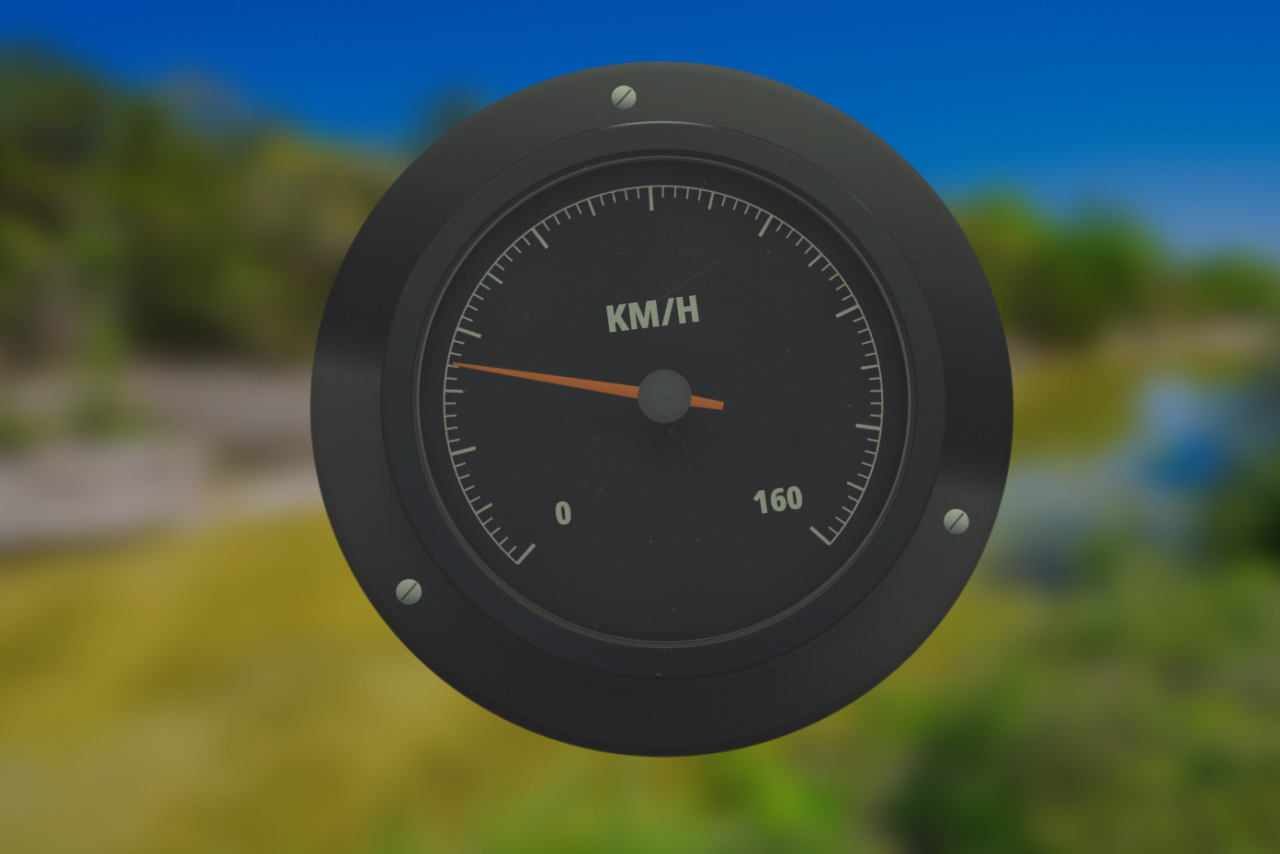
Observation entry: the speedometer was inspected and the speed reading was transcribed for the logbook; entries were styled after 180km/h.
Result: 34km/h
